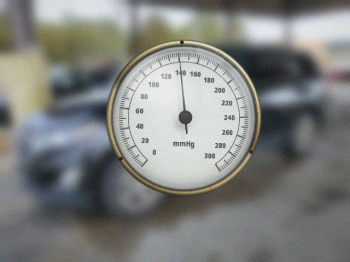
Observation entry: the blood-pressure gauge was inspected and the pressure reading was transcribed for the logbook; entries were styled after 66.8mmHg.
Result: 140mmHg
